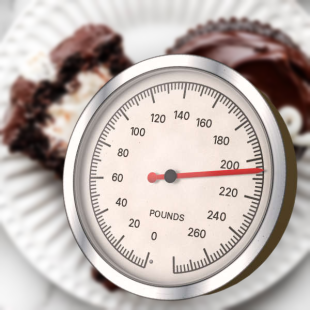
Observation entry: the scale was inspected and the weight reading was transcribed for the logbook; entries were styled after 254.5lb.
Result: 206lb
